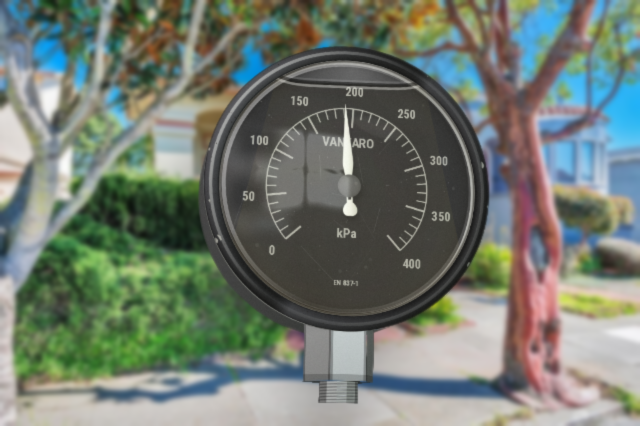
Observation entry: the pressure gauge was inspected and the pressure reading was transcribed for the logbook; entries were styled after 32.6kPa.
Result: 190kPa
